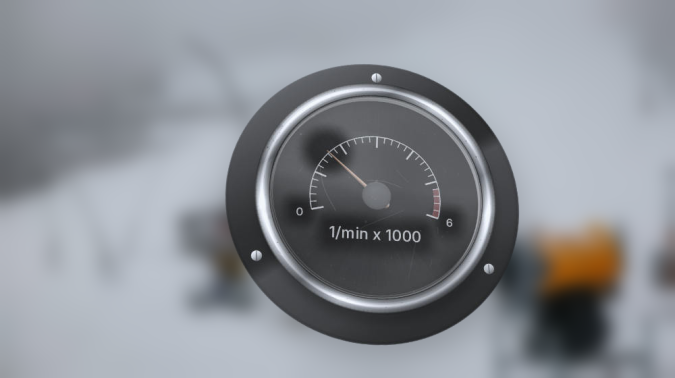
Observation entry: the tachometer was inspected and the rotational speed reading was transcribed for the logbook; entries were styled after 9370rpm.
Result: 1600rpm
